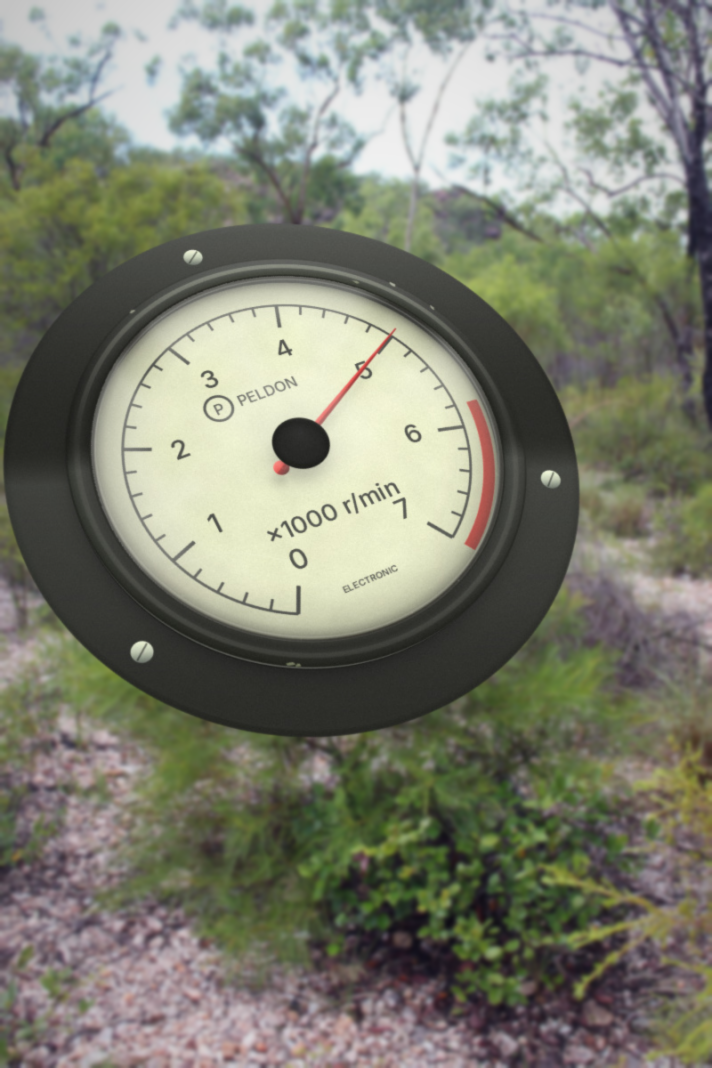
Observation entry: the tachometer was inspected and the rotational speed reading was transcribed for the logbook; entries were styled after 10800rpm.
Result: 5000rpm
